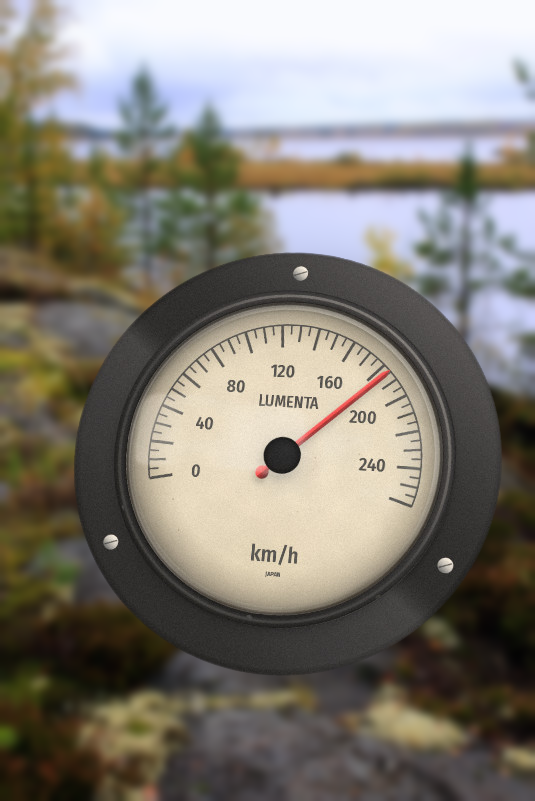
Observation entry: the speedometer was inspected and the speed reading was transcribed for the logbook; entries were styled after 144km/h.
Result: 185km/h
